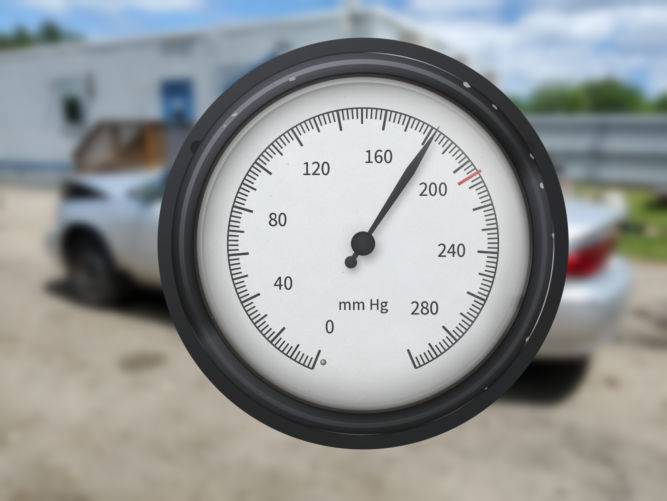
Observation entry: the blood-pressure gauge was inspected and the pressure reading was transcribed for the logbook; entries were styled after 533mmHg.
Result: 182mmHg
